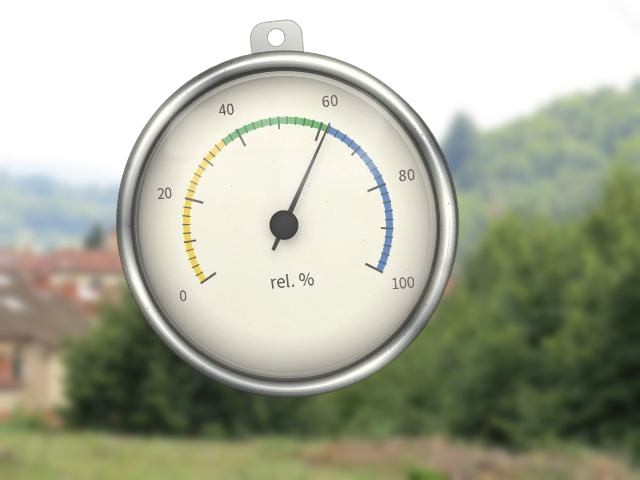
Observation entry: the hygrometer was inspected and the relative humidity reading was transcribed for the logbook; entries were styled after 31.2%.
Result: 62%
